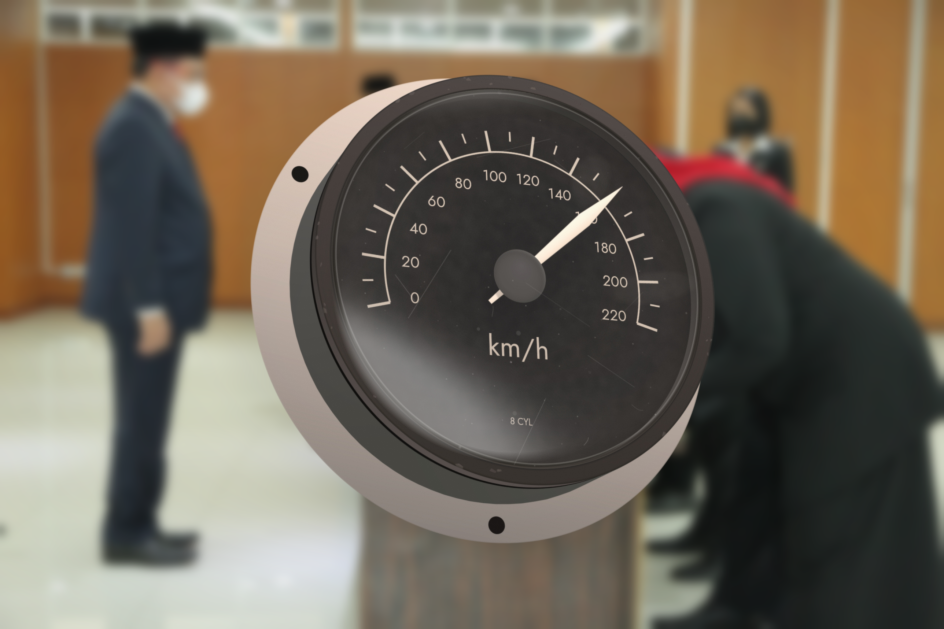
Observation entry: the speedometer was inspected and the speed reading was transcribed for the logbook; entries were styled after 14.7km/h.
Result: 160km/h
